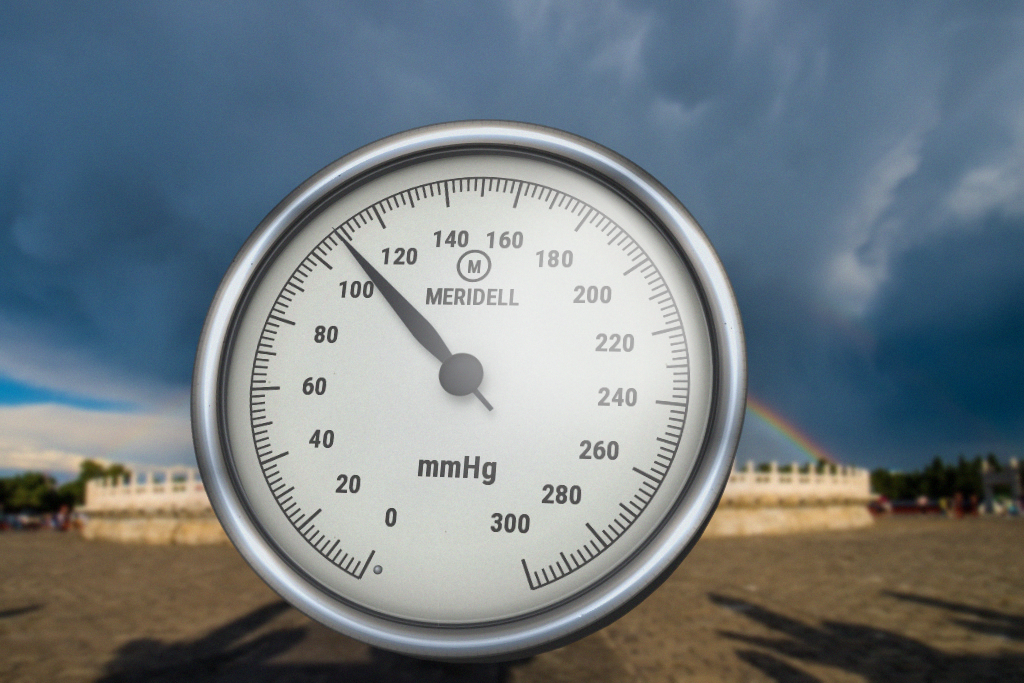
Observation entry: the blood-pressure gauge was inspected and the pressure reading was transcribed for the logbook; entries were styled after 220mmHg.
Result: 108mmHg
